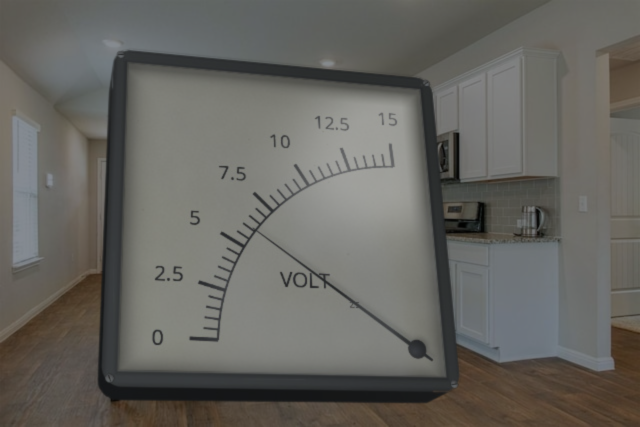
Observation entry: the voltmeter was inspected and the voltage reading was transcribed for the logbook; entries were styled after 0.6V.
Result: 6V
